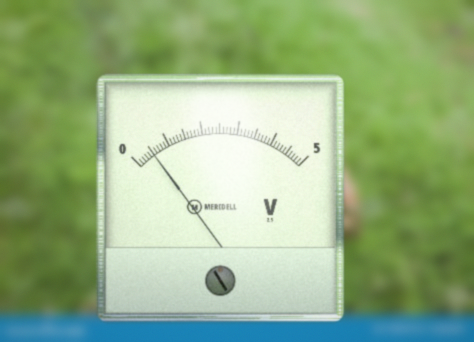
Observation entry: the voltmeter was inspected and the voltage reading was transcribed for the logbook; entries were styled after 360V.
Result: 0.5V
